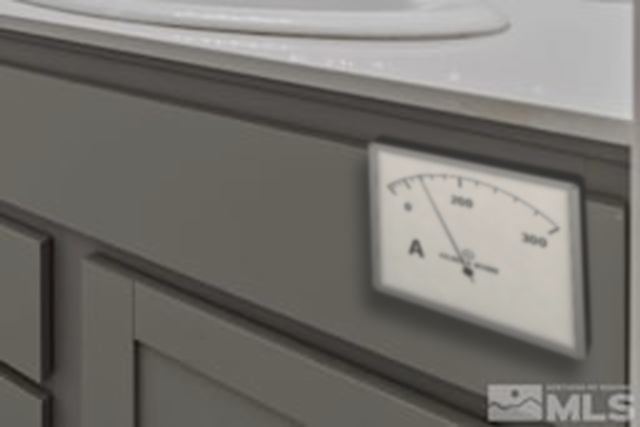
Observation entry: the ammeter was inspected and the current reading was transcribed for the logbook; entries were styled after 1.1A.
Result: 140A
